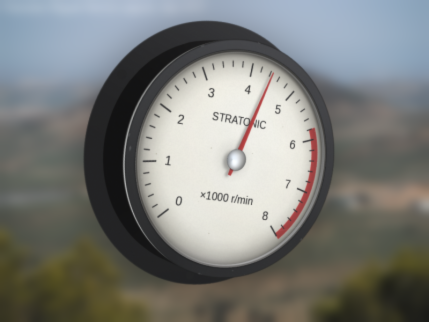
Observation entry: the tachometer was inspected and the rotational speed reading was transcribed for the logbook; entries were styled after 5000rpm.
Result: 4400rpm
